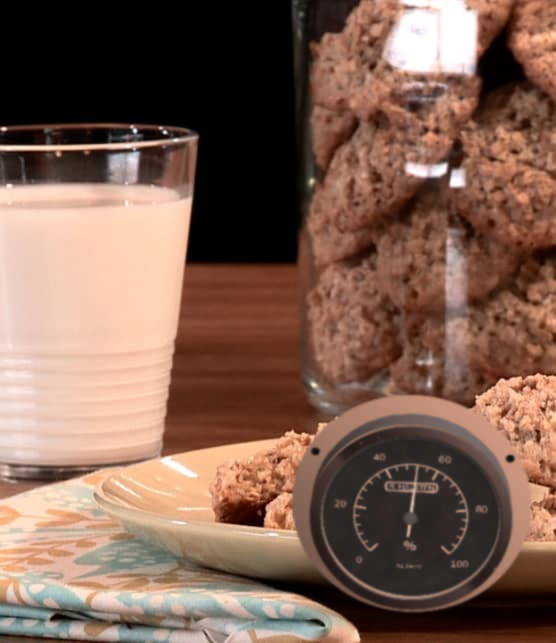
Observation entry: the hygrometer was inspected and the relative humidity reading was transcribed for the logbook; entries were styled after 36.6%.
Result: 52%
